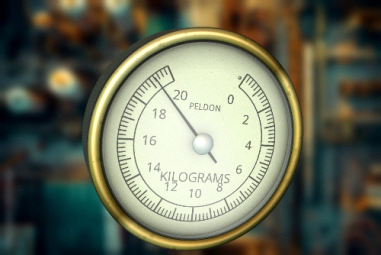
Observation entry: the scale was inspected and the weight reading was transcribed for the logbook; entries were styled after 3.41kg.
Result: 19.2kg
